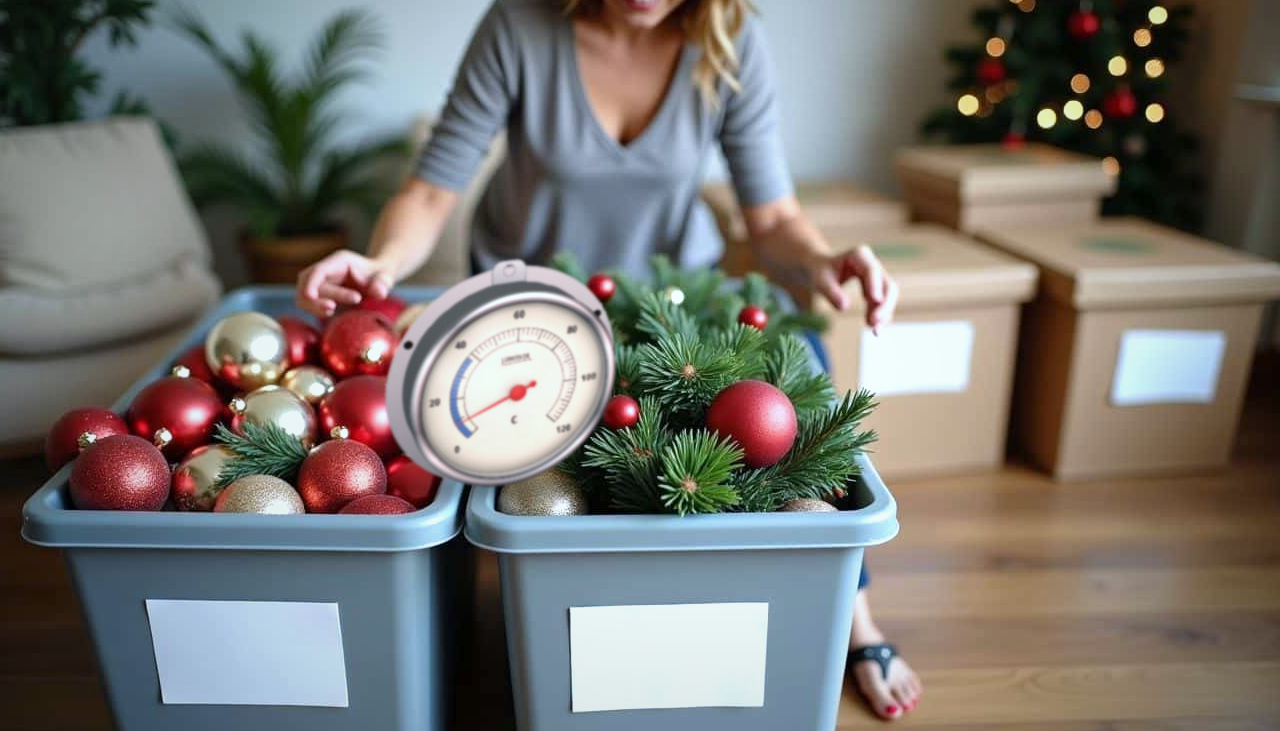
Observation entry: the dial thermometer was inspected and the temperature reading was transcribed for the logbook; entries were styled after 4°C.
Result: 10°C
